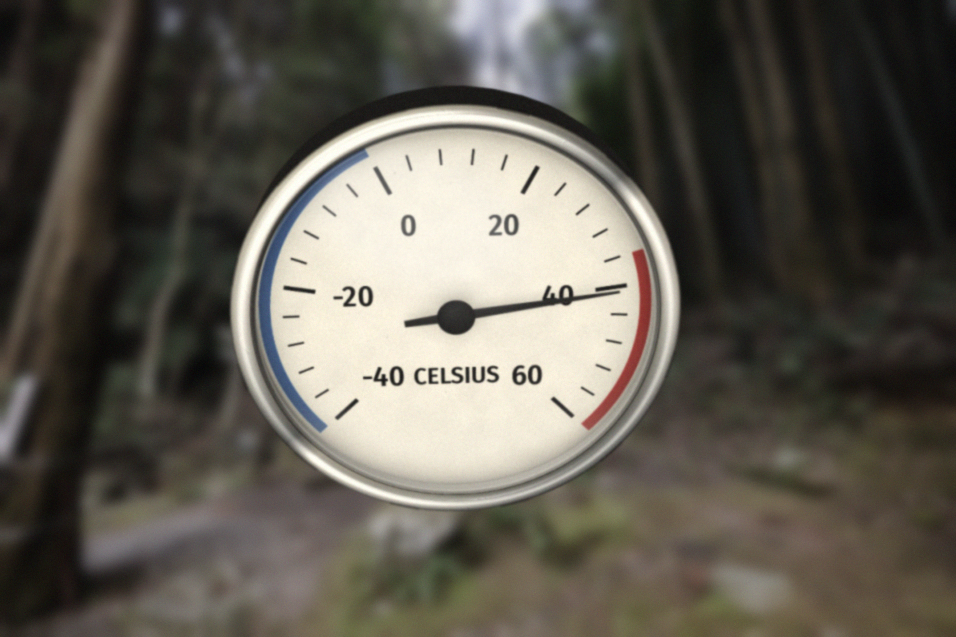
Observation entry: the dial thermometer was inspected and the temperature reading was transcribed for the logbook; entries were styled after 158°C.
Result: 40°C
